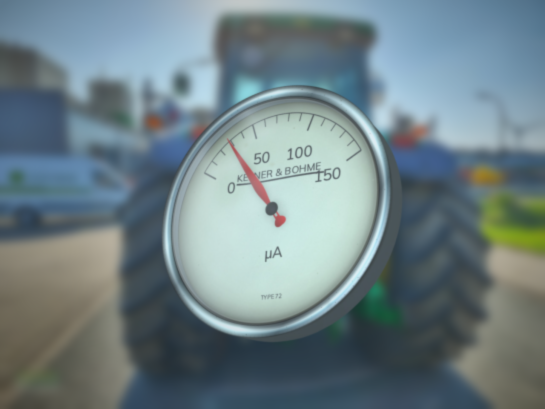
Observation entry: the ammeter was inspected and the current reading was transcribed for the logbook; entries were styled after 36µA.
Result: 30µA
